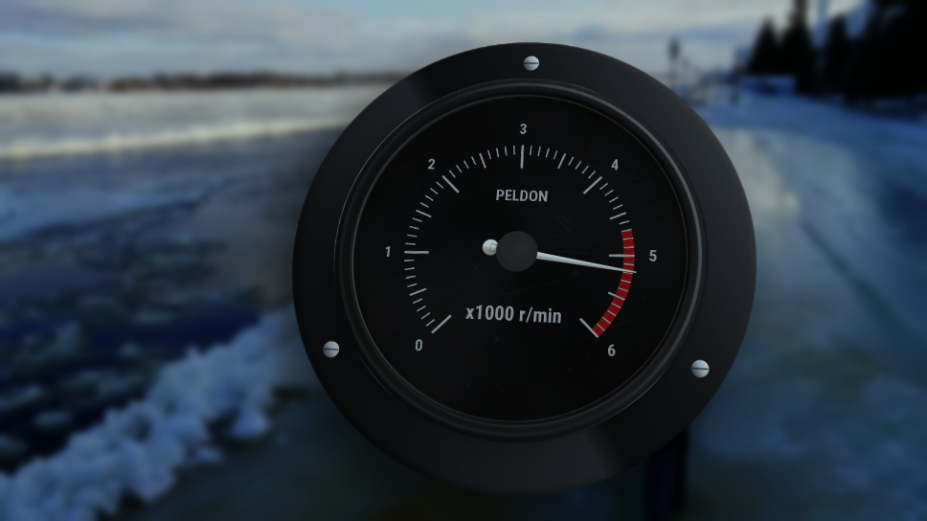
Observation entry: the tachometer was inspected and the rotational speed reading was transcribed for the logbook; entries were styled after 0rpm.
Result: 5200rpm
